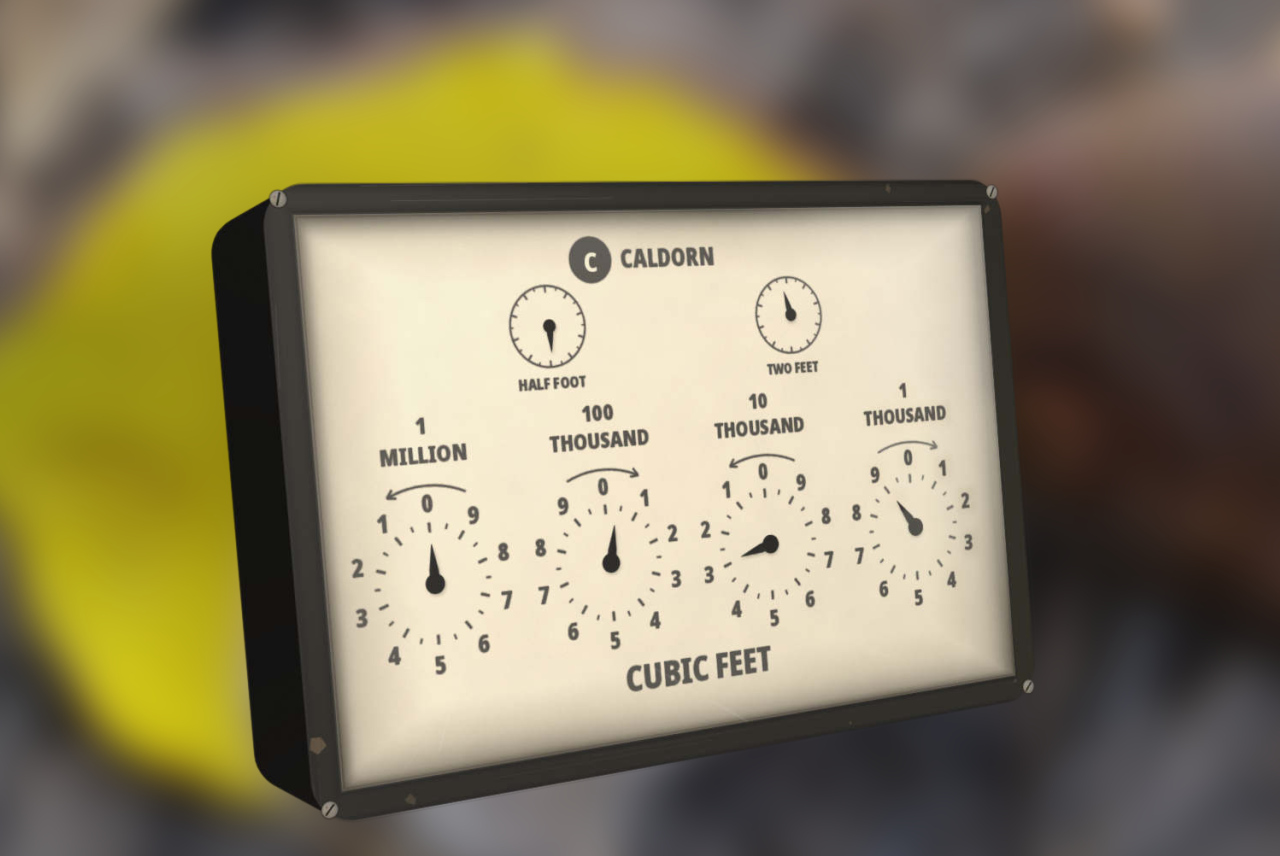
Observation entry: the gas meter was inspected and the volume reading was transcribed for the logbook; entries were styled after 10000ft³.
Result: 2900ft³
